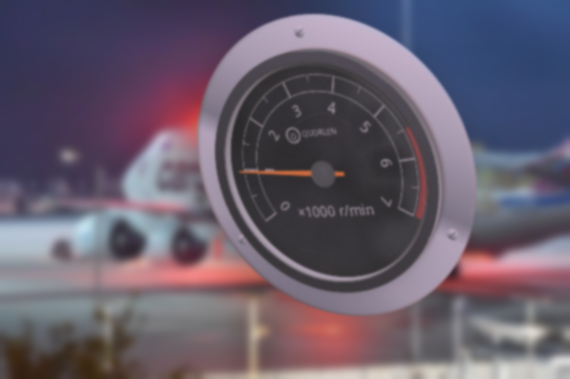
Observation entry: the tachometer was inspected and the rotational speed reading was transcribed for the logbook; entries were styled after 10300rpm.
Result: 1000rpm
